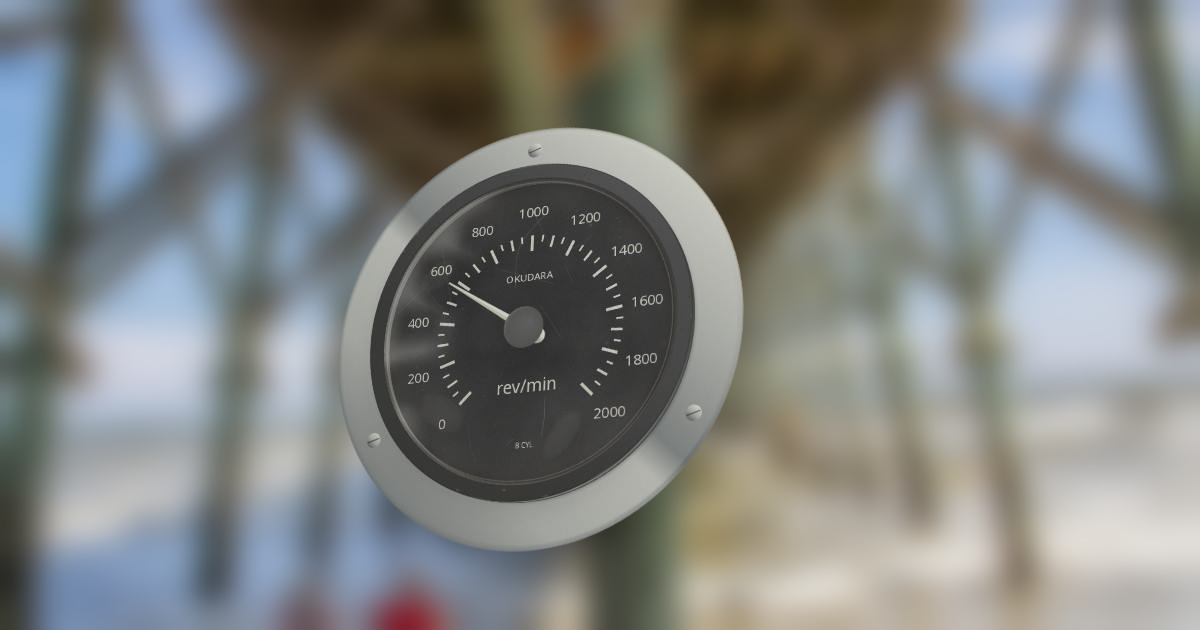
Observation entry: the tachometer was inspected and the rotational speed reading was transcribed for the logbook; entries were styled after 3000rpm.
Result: 575rpm
